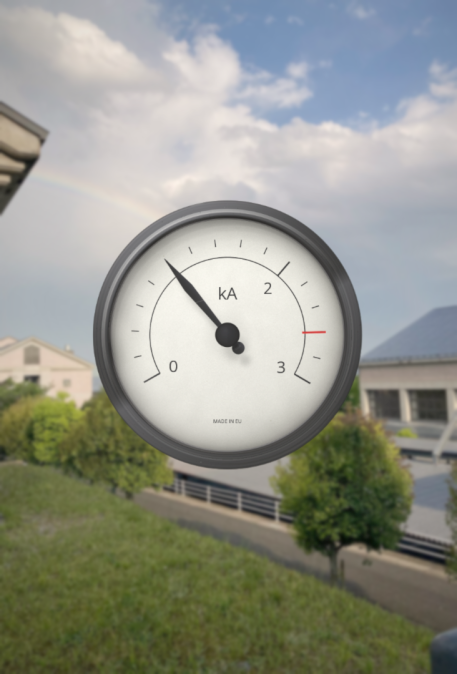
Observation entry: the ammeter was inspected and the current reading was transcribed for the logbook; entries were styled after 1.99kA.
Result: 1kA
